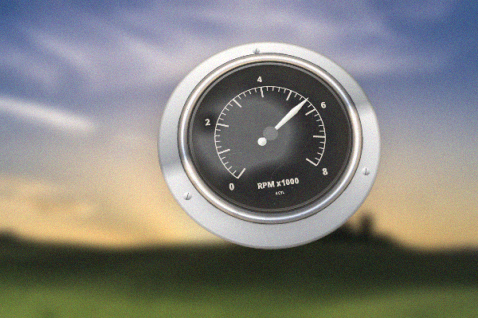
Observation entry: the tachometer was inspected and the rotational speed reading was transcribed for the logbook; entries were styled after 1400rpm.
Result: 5600rpm
